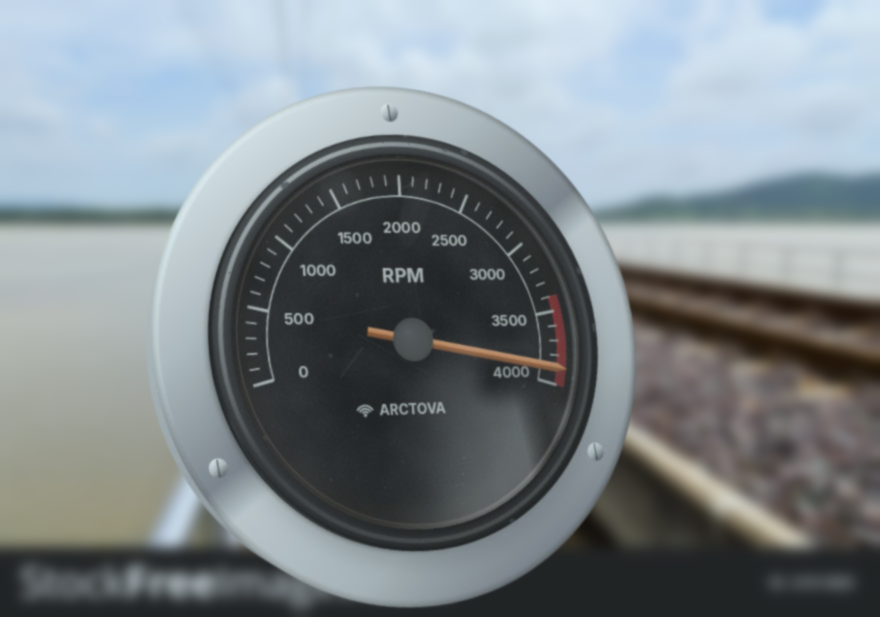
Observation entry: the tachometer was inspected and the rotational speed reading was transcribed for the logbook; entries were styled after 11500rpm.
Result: 3900rpm
